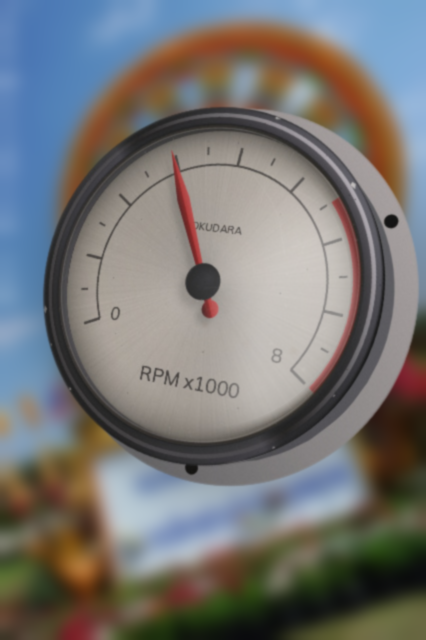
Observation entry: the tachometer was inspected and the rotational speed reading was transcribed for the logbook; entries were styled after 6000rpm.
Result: 3000rpm
